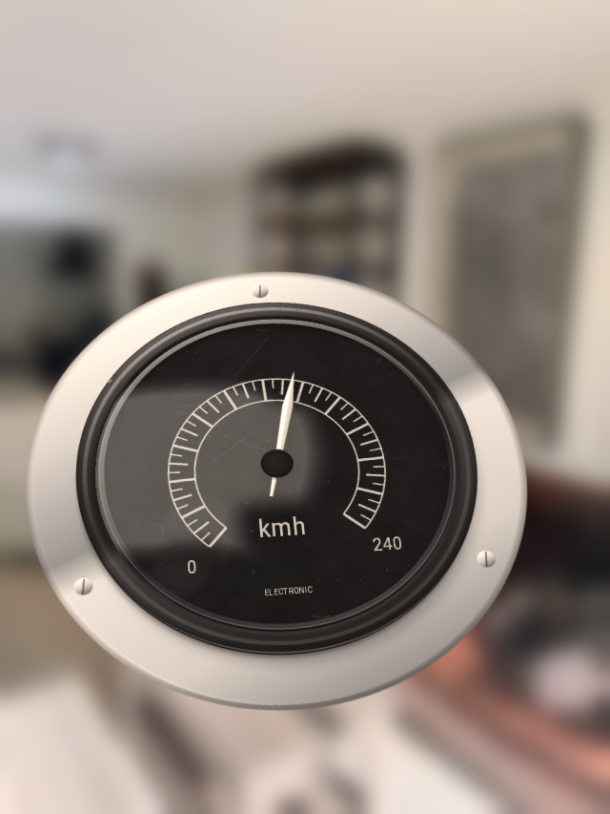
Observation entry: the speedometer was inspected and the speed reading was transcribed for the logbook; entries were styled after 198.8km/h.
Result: 135km/h
